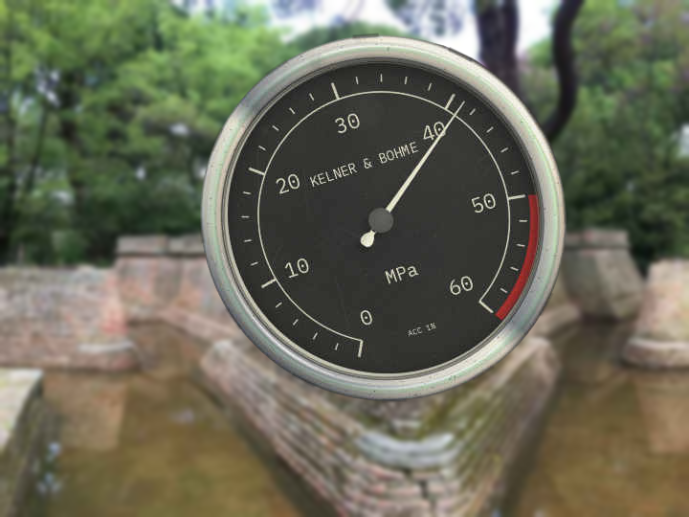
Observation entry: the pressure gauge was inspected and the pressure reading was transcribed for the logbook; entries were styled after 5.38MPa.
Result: 41MPa
